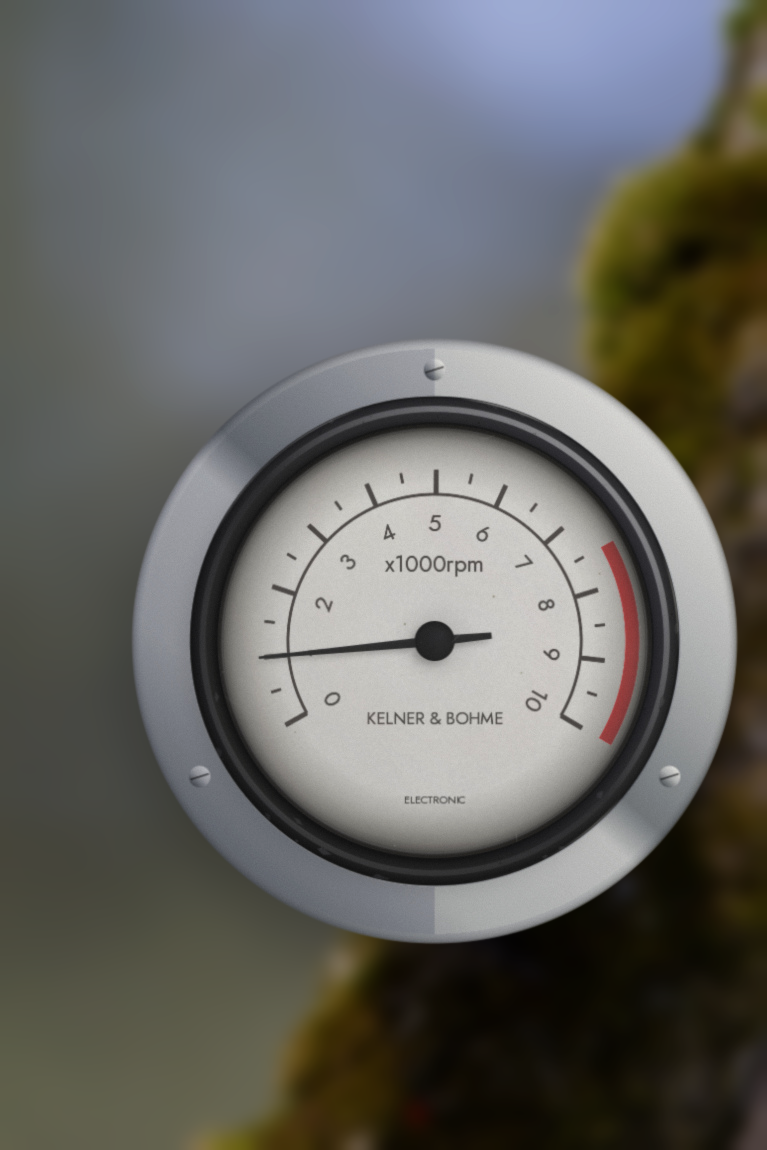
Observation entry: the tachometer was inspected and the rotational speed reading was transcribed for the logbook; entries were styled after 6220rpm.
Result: 1000rpm
